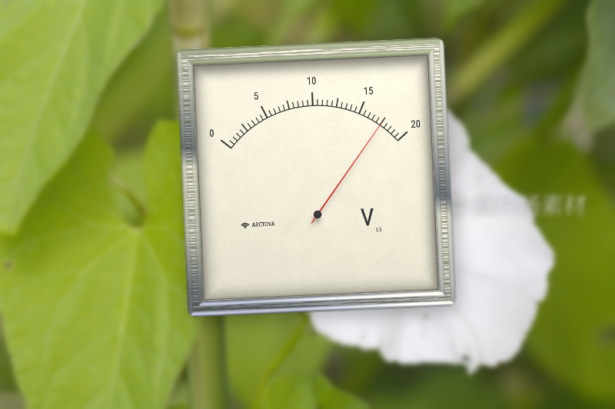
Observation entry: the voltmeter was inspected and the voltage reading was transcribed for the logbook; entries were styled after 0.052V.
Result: 17.5V
